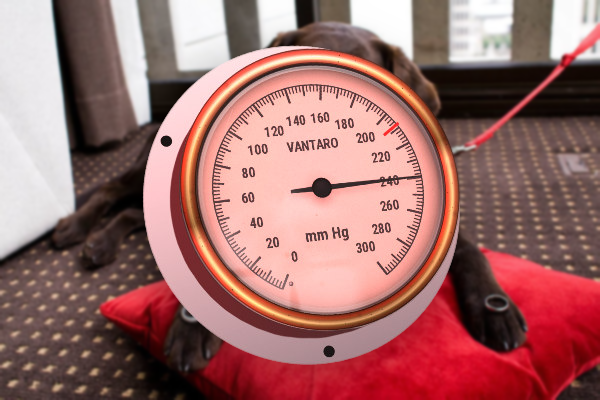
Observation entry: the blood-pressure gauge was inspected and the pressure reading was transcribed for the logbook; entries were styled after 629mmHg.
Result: 240mmHg
